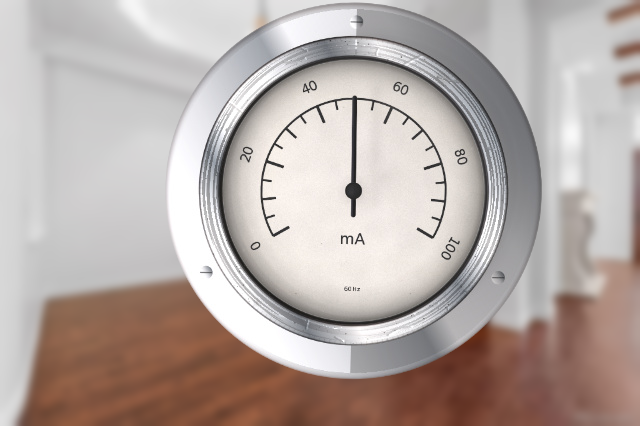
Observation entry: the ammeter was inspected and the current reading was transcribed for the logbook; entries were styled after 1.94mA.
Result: 50mA
